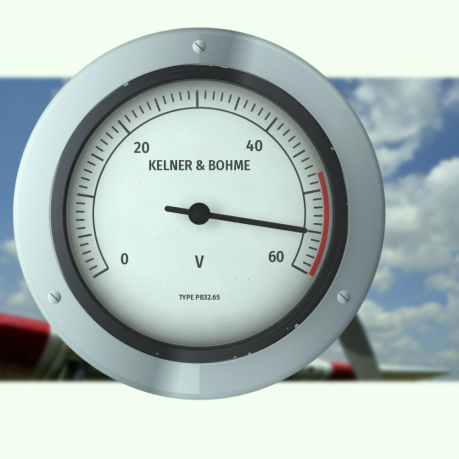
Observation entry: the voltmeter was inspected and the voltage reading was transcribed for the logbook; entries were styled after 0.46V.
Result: 55V
